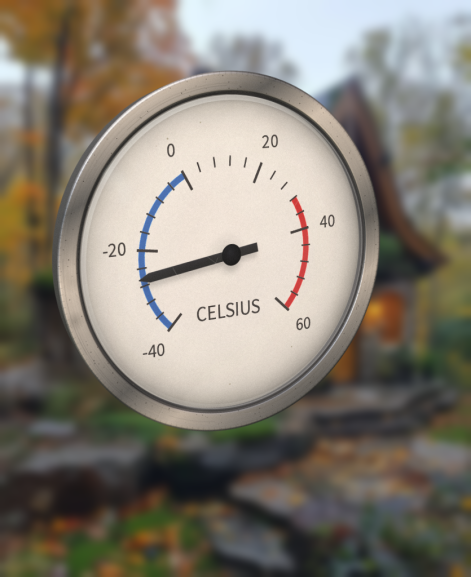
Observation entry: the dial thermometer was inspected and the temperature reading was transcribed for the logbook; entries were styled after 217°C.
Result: -26°C
